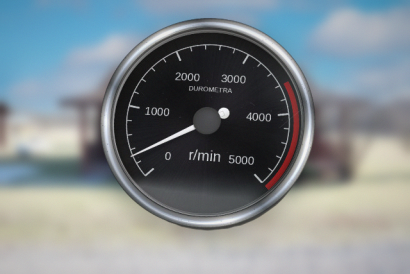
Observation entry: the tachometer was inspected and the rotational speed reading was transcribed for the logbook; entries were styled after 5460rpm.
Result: 300rpm
